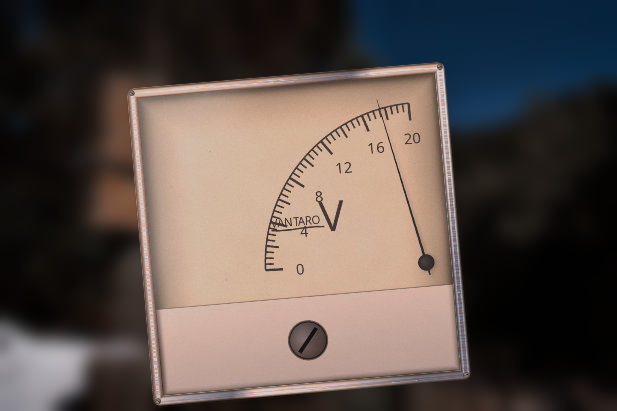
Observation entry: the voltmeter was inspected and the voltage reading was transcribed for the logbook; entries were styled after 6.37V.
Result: 17.5V
